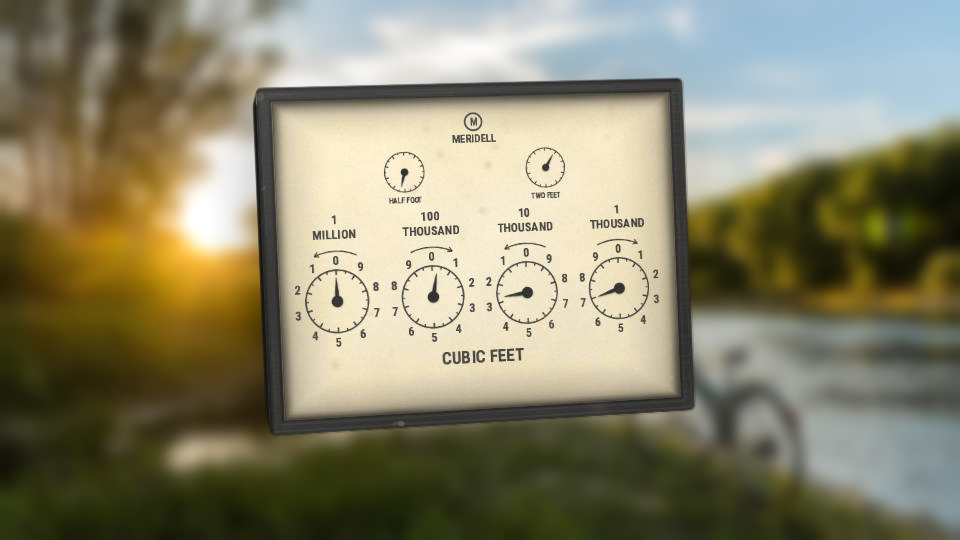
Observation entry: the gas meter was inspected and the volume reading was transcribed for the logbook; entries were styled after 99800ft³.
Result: 2700ft³
